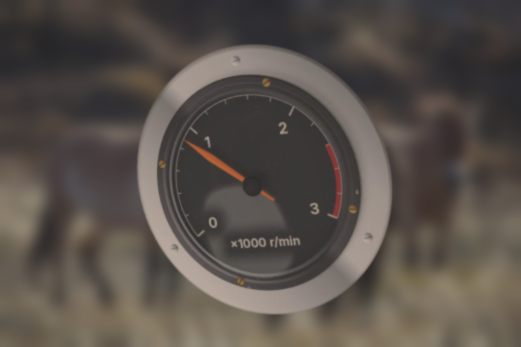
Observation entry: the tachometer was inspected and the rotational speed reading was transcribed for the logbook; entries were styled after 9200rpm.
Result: 900rpm
